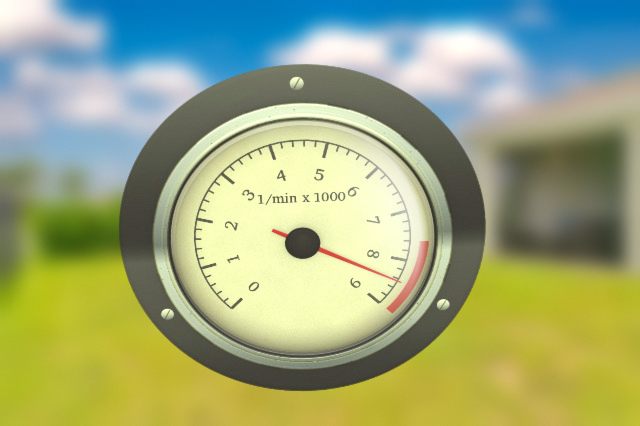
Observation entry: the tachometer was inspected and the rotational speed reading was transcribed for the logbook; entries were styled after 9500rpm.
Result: 8400rpm
